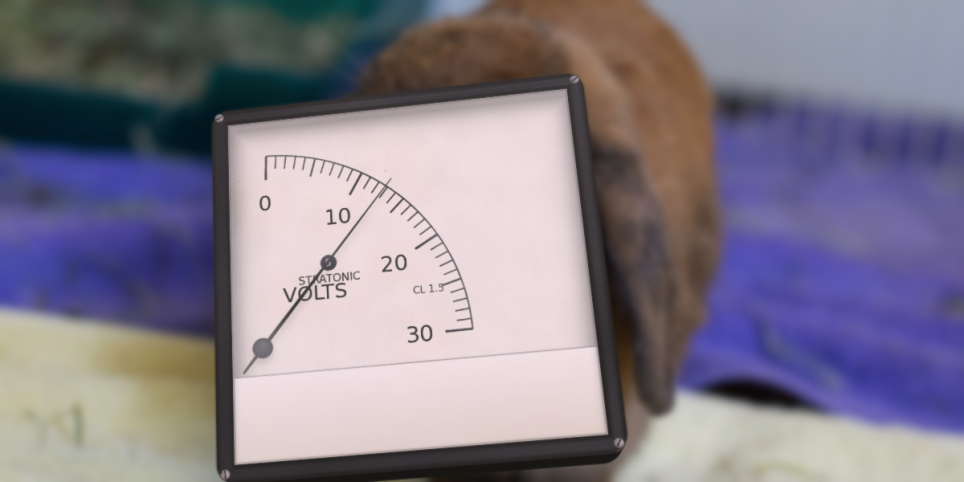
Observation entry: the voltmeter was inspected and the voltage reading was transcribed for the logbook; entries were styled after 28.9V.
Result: 13V
